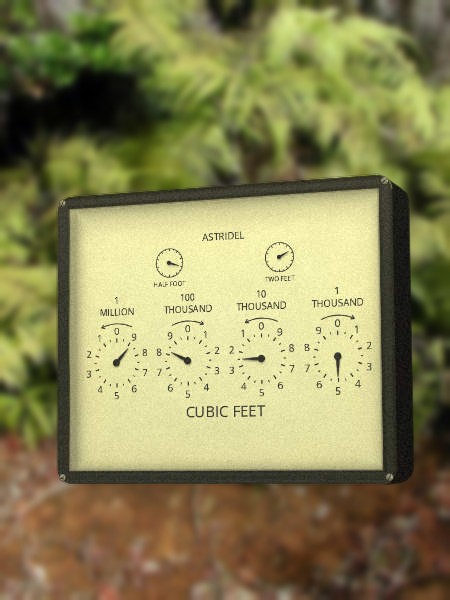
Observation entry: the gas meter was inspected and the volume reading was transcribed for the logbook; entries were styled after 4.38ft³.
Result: 882500ft³
